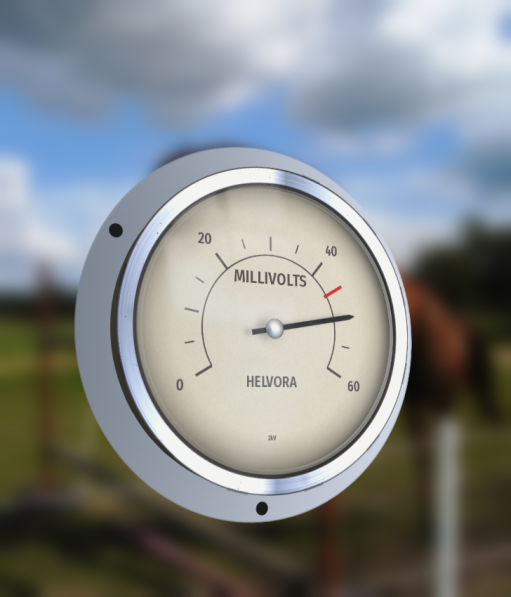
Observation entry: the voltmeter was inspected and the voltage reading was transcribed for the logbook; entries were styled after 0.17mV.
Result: 50mV
